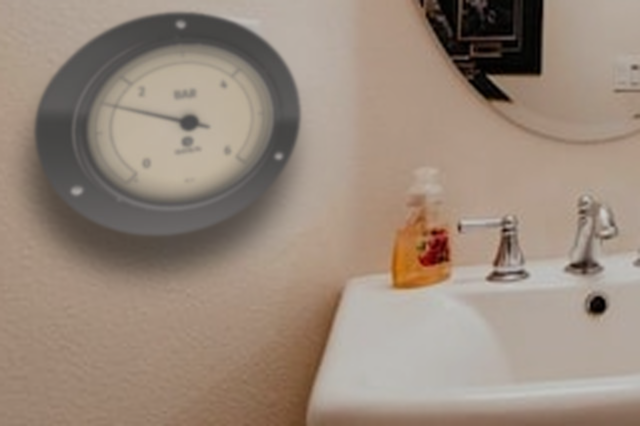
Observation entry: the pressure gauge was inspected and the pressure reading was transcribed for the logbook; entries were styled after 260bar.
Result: 1.5bar
